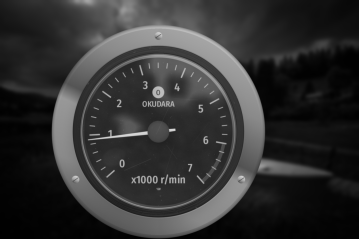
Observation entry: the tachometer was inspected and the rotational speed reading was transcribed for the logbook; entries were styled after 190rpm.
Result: 900rpm
